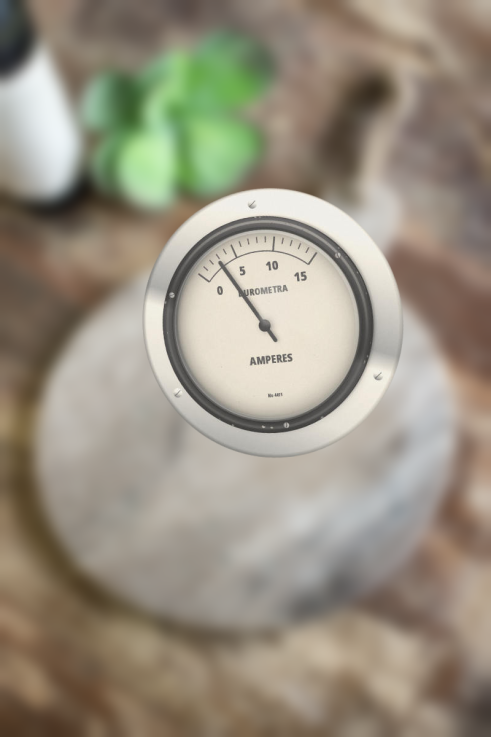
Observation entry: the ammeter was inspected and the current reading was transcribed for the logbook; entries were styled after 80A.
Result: 3A
